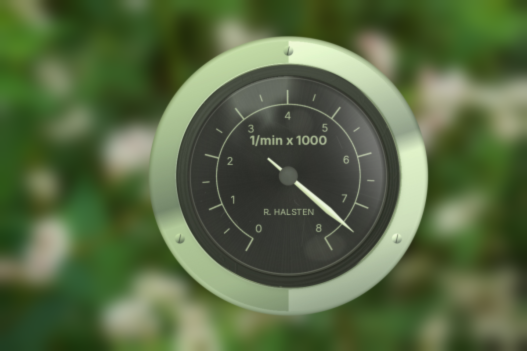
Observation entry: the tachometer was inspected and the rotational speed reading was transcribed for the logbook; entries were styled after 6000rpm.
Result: 7500rpm
